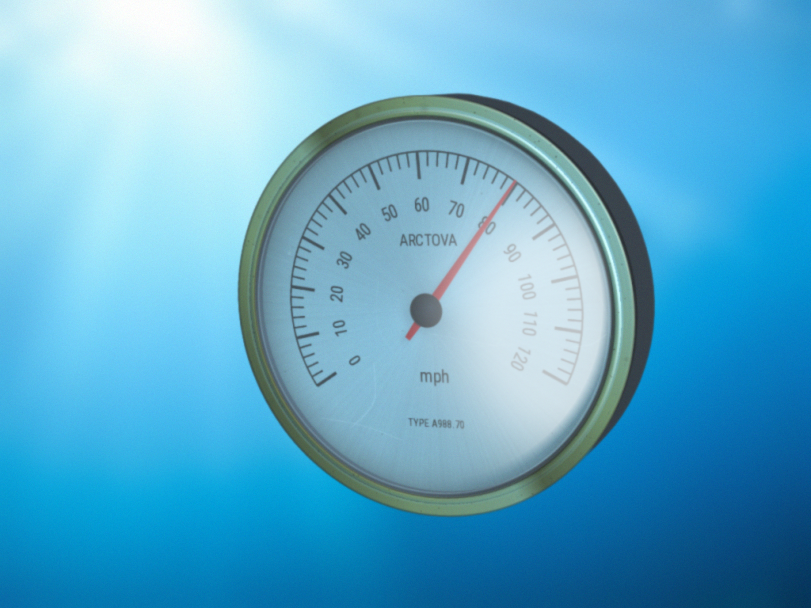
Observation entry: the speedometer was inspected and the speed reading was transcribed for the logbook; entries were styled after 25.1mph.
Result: 80mph
